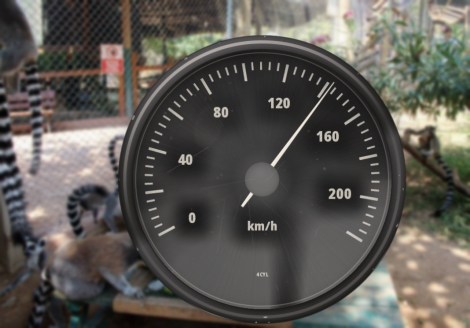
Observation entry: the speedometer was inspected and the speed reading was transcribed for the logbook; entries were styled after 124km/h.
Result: 142km/h
